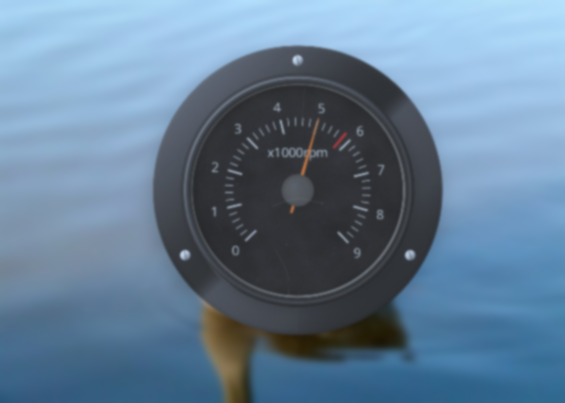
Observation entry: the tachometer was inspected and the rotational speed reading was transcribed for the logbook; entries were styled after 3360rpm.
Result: 5000rpm
